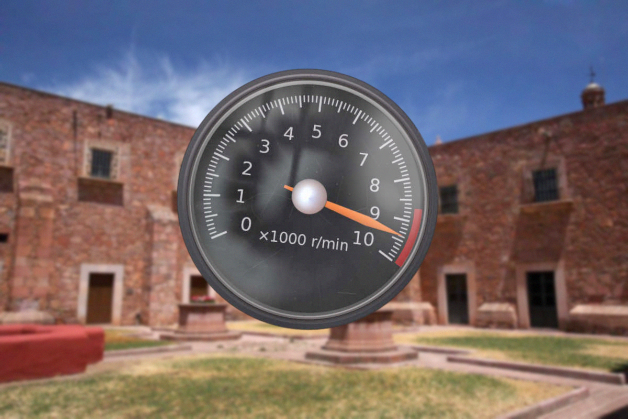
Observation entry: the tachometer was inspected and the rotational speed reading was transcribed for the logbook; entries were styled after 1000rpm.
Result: 9400rpm
